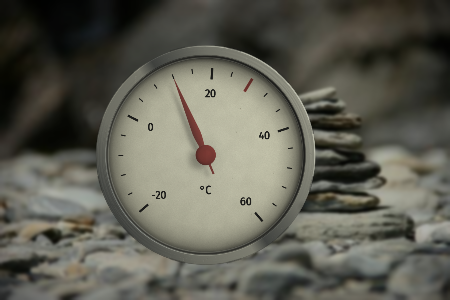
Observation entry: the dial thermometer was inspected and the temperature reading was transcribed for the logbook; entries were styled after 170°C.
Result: 12°C
